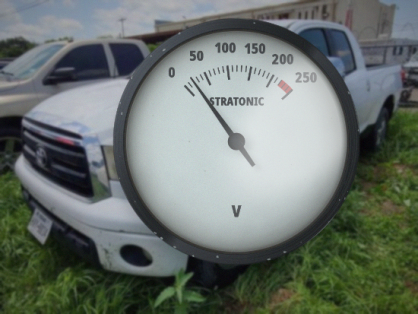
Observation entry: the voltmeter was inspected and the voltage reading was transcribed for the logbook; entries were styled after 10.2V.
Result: 20V
